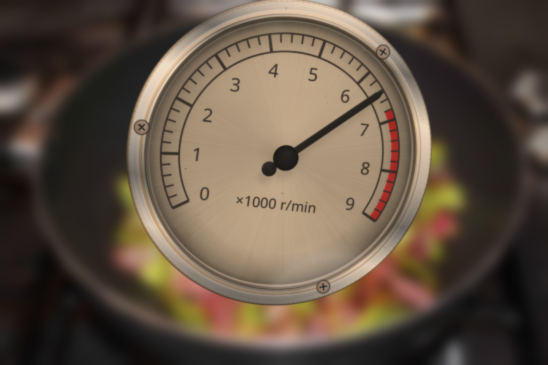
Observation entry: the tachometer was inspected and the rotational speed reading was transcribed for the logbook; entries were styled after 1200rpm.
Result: 6400rpm
